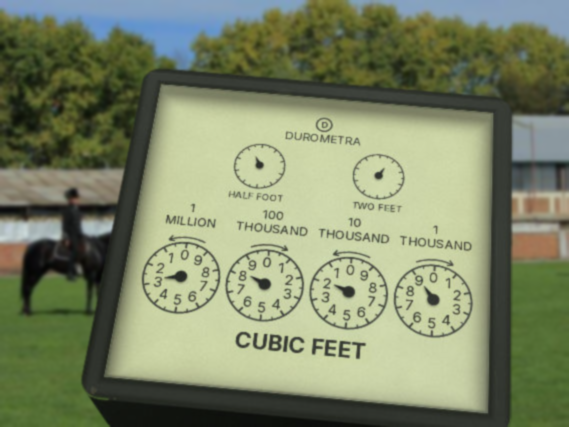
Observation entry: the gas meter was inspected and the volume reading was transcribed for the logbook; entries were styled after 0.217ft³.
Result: 281900ft³
